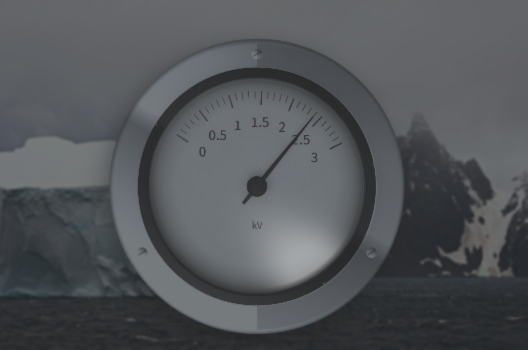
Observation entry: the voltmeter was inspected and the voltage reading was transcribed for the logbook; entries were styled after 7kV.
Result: 2.4kV
